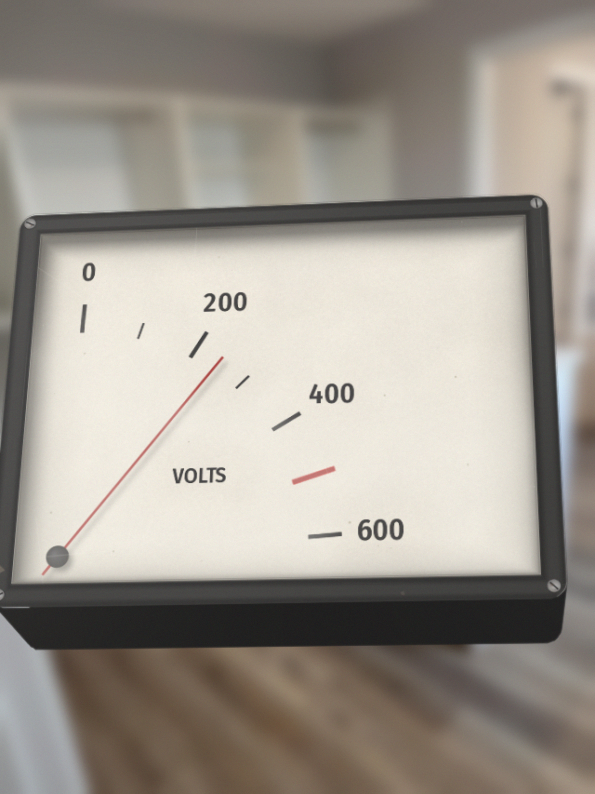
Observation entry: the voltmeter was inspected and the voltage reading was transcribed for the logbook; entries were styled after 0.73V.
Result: 250V
